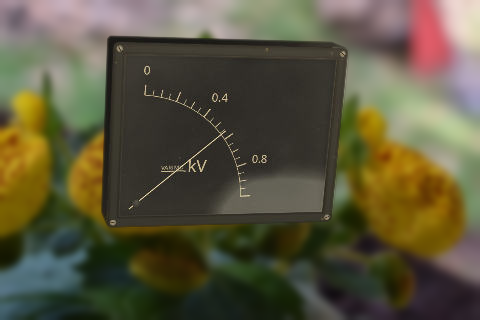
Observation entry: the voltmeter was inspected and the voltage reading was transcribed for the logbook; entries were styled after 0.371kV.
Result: 0.55kV
